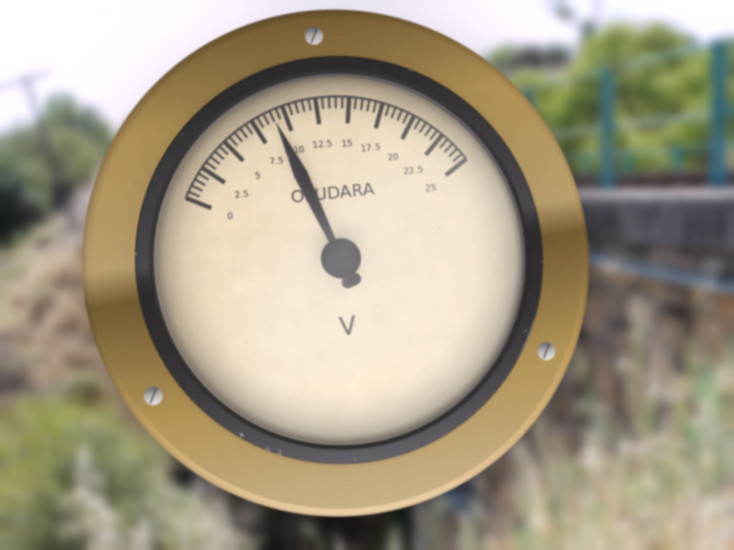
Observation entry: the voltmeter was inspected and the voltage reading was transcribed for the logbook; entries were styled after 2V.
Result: 9V
